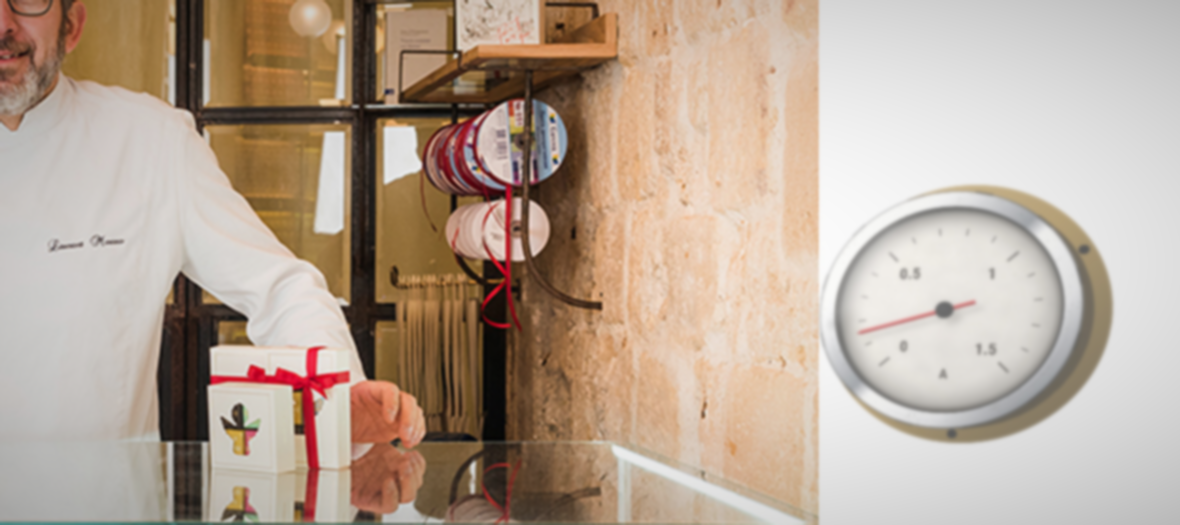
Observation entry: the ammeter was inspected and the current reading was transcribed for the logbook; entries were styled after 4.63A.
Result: 0.15A
